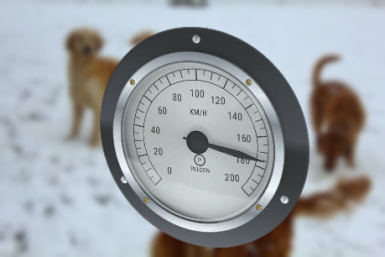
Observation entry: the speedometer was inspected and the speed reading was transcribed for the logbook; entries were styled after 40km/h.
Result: 175km/h
